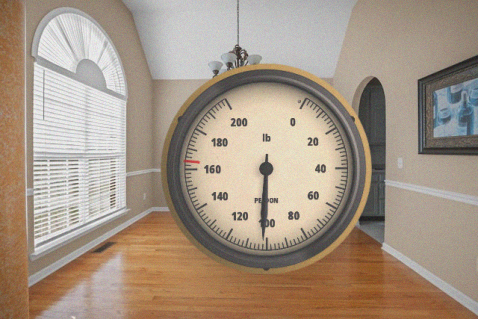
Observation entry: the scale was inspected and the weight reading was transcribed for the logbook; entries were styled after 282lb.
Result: 102lb
